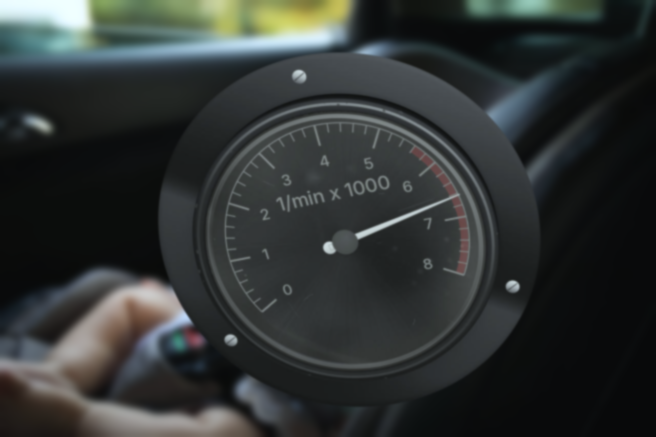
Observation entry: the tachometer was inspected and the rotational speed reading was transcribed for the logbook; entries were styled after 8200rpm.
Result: 6600rpm
